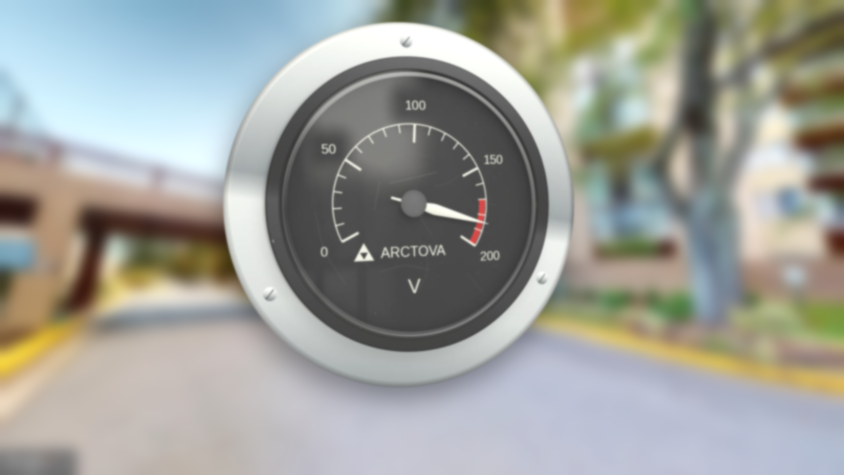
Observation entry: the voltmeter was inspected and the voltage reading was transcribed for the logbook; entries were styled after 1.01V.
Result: 185V
